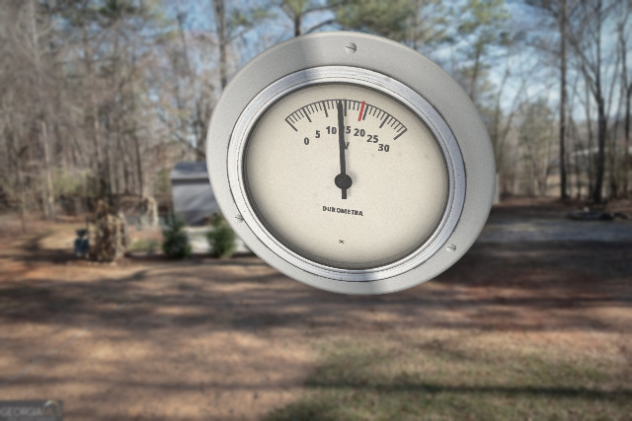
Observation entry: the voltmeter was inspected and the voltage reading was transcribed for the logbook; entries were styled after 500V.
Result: 14V
